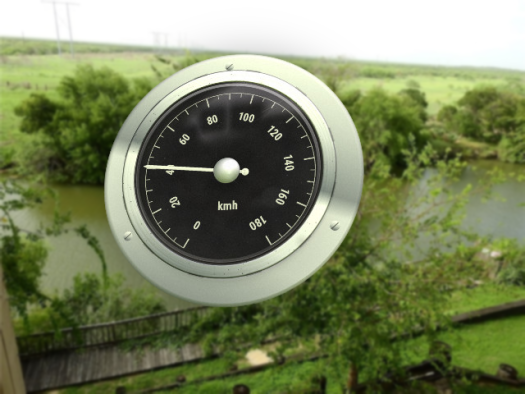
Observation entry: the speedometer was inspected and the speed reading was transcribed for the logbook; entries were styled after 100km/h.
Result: 40km/h
